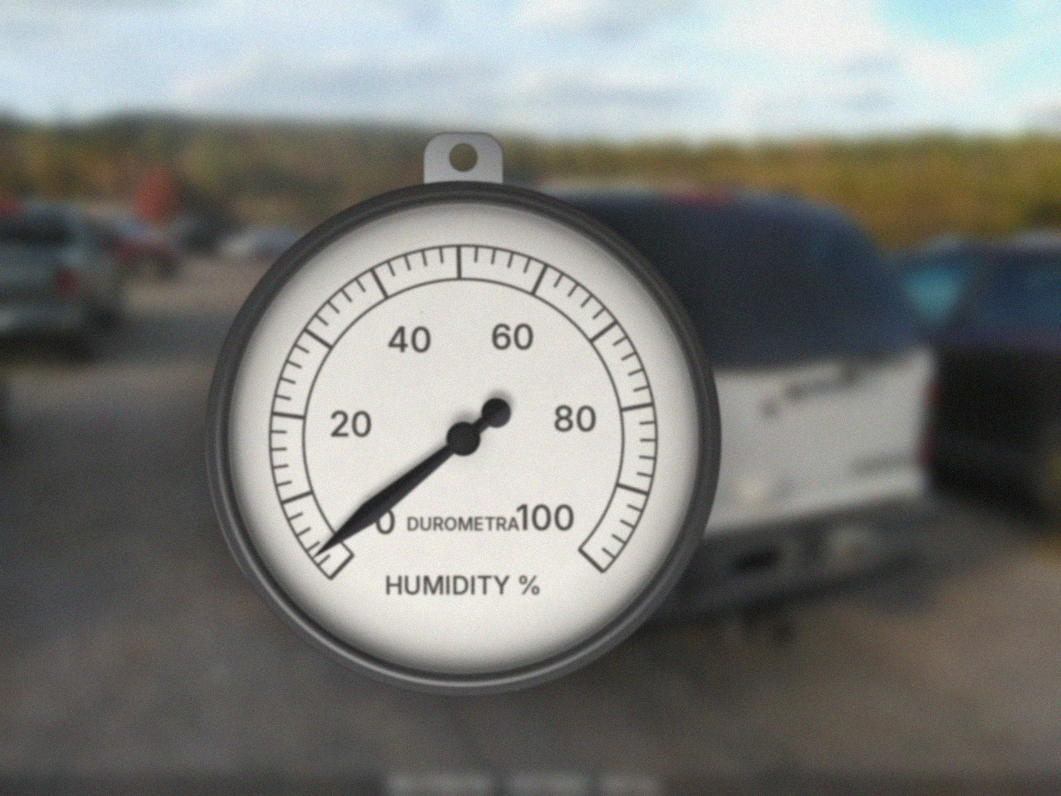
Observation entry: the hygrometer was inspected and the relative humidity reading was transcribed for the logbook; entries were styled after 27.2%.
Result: 3%
